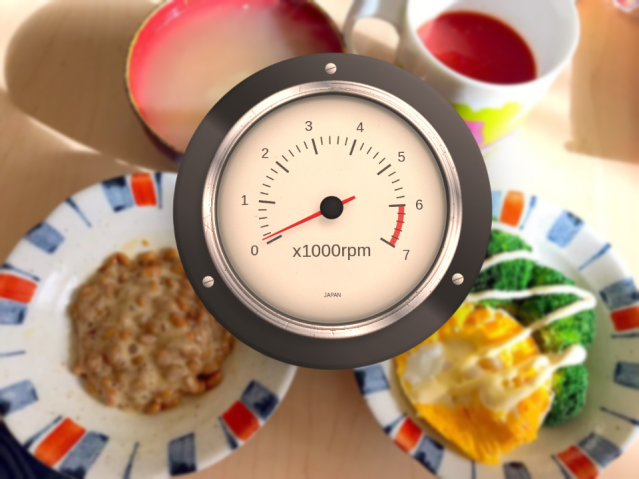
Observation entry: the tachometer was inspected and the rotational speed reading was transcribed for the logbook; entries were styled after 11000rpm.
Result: 100rpm
